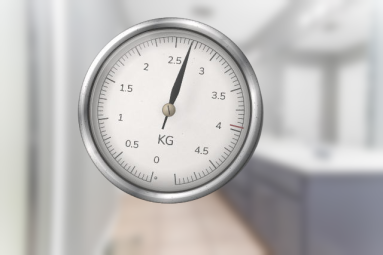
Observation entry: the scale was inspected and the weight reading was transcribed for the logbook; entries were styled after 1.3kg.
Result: 2.7kg
